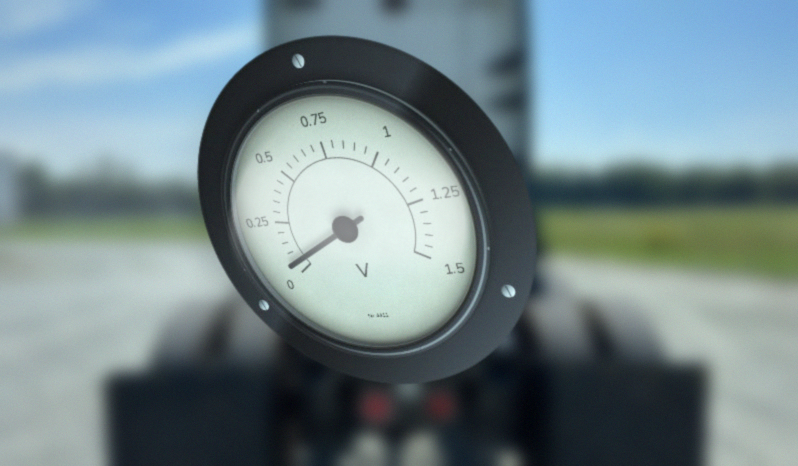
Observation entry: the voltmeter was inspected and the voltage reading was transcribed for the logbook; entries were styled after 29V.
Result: 0.05V
